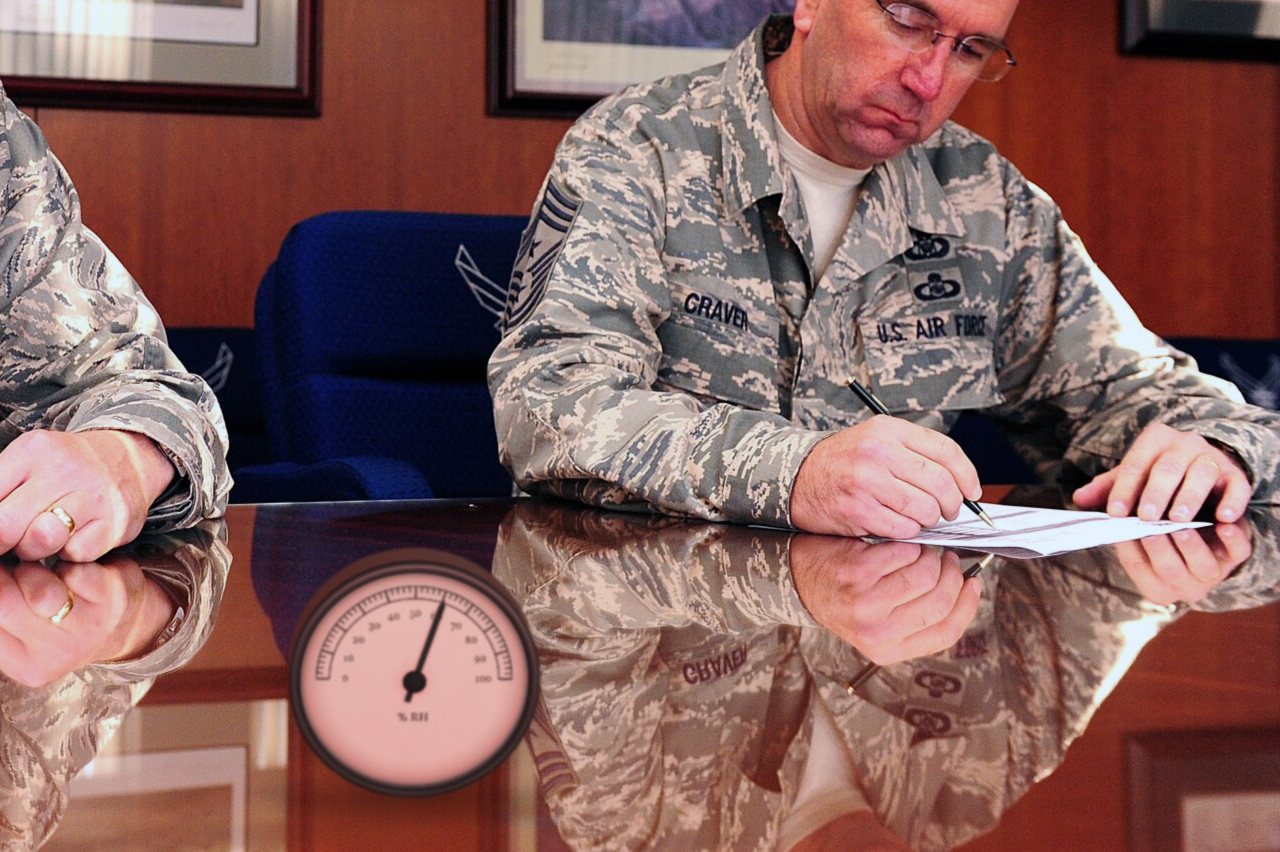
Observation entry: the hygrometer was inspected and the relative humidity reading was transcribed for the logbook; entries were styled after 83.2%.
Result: 60%
